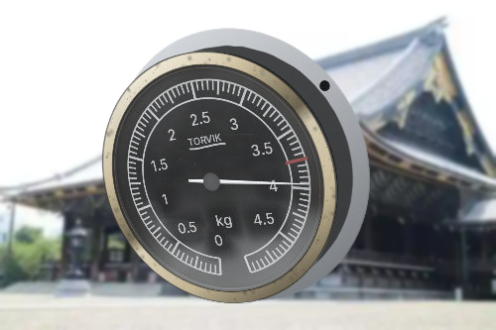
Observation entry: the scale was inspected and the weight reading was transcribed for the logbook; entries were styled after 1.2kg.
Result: 3.95kg
